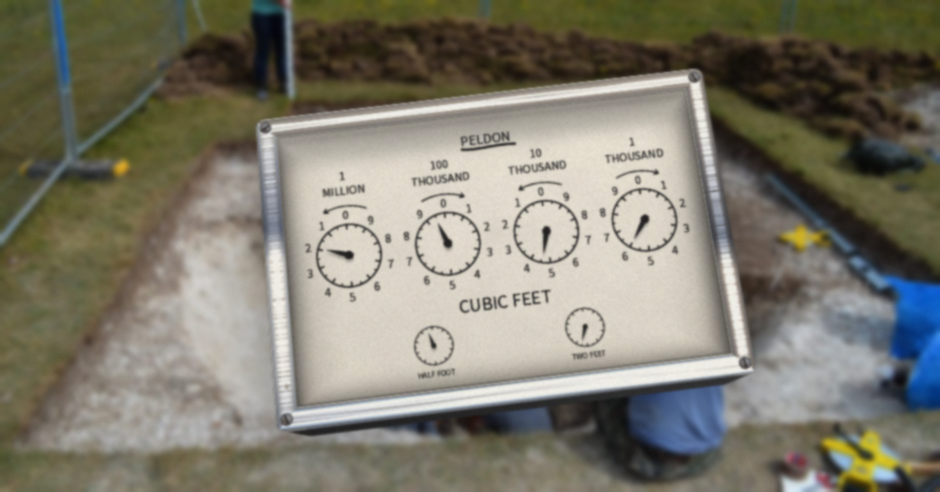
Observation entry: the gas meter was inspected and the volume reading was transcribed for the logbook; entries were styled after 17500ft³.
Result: 194600ft³
